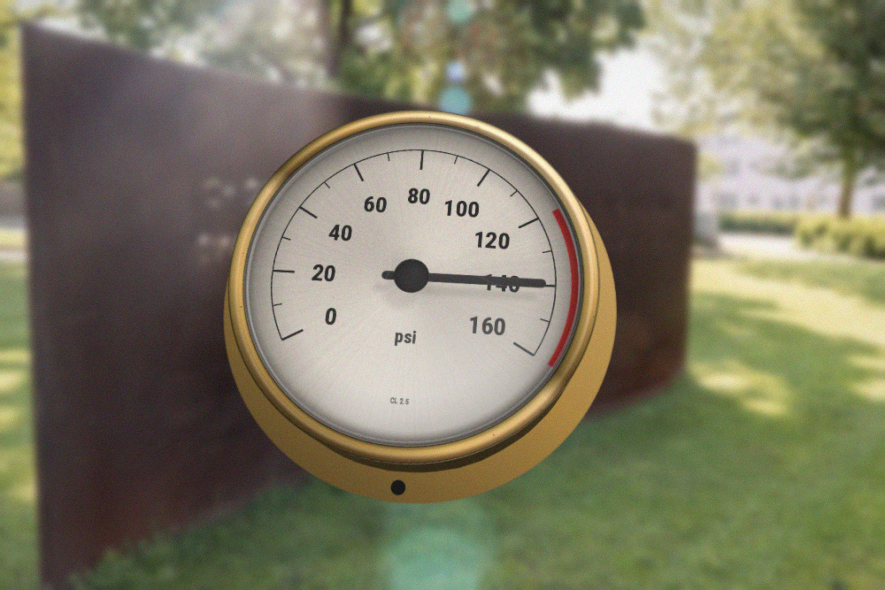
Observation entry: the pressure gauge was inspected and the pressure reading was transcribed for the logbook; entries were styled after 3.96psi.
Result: 140psi
